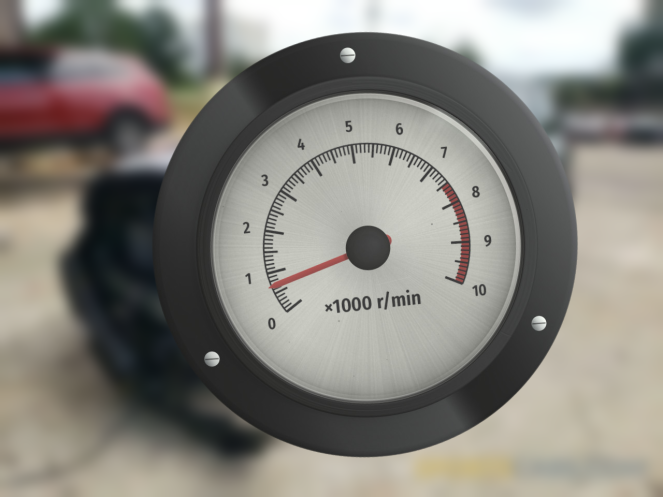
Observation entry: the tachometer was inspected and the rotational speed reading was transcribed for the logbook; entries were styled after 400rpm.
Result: 700rpm
